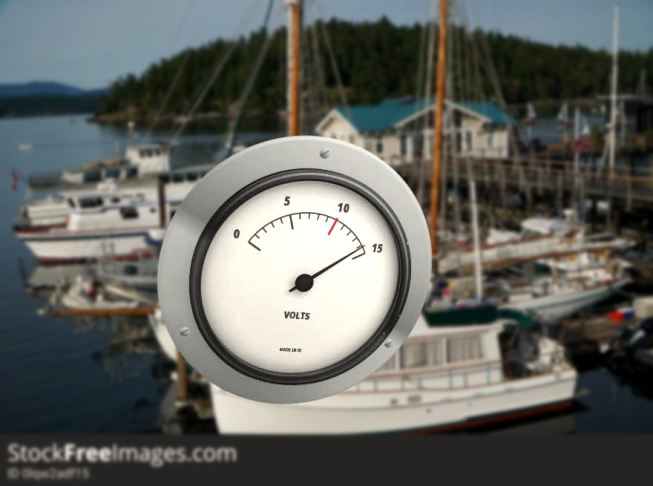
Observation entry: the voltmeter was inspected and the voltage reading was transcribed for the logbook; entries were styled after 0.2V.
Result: 14V
